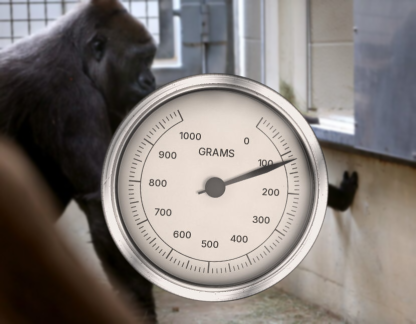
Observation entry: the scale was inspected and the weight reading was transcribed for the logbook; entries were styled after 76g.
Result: 120g
